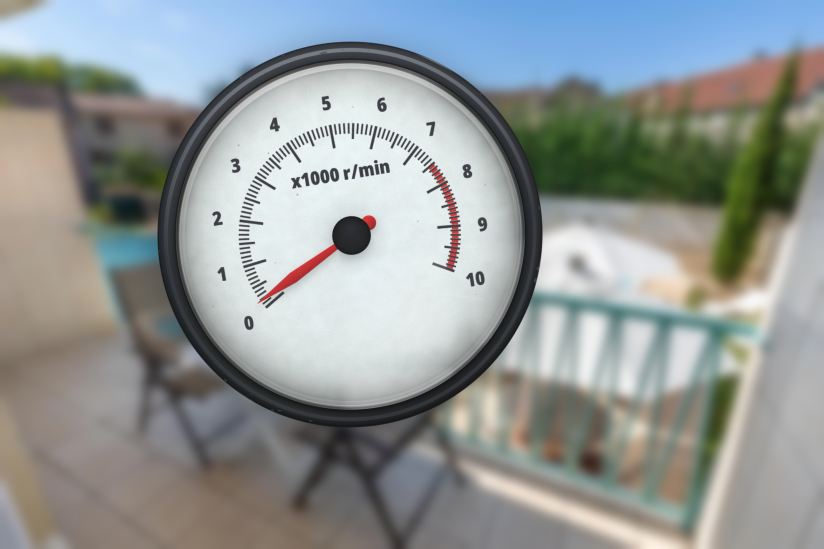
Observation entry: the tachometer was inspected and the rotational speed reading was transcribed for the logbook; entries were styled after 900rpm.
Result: 200rpm
